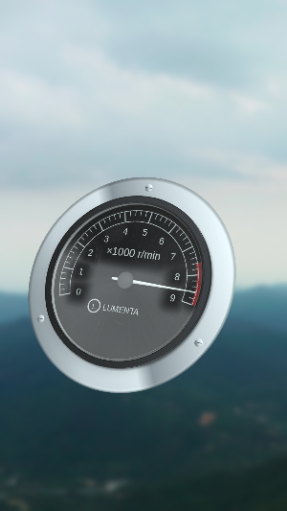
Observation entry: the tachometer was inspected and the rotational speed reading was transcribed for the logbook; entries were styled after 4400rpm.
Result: 8600rpm
